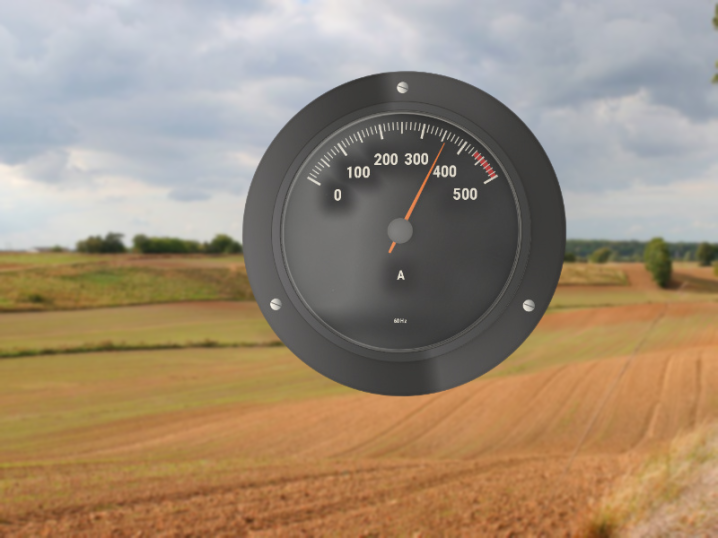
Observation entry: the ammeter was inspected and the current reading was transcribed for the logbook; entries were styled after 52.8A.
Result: 360A
